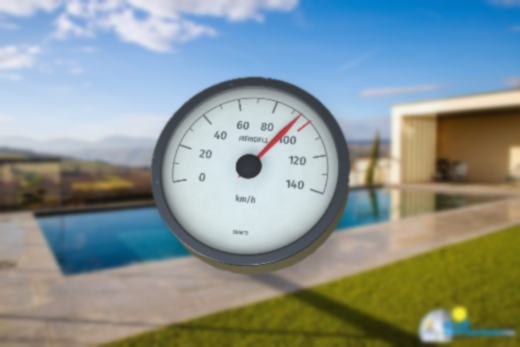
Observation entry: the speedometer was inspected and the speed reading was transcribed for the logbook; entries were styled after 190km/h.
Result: 95km/h
